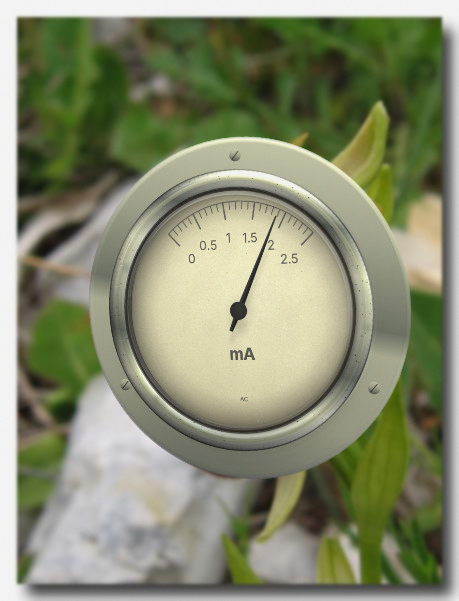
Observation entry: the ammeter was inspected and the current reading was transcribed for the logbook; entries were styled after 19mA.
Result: 1.9mA
